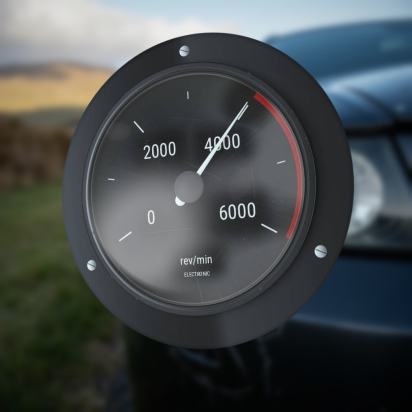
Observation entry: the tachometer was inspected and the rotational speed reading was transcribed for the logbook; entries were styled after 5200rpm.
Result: 4000rpm
